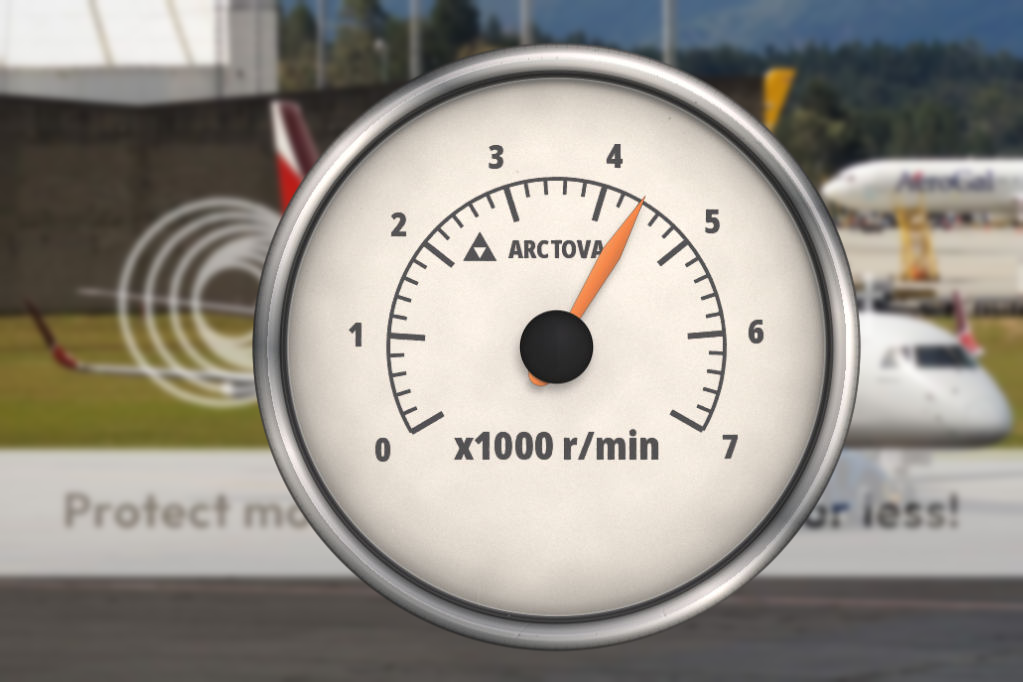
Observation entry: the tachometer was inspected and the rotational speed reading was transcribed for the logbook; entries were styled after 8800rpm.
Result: 4400rpm
